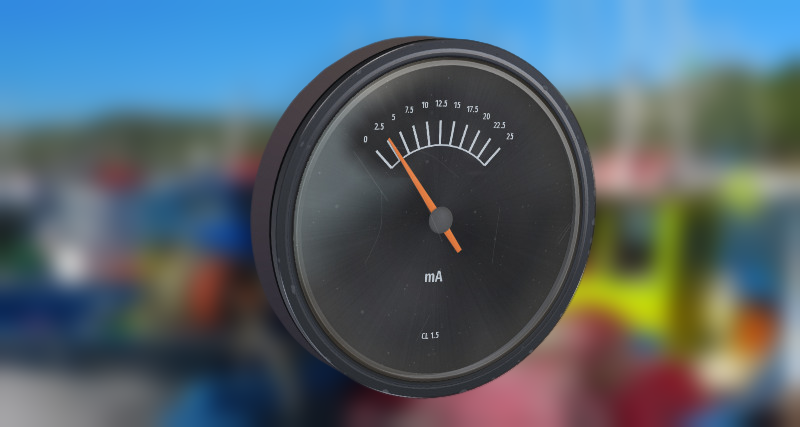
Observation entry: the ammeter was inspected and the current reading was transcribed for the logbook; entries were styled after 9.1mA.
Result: 2.5mA
